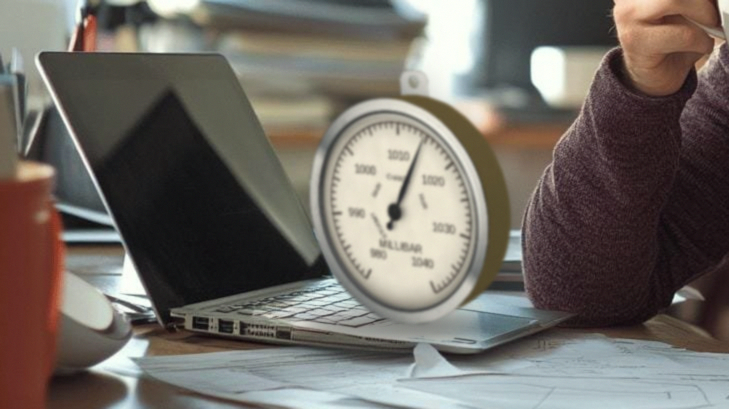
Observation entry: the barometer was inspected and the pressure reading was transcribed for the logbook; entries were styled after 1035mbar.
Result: 1015mbar
